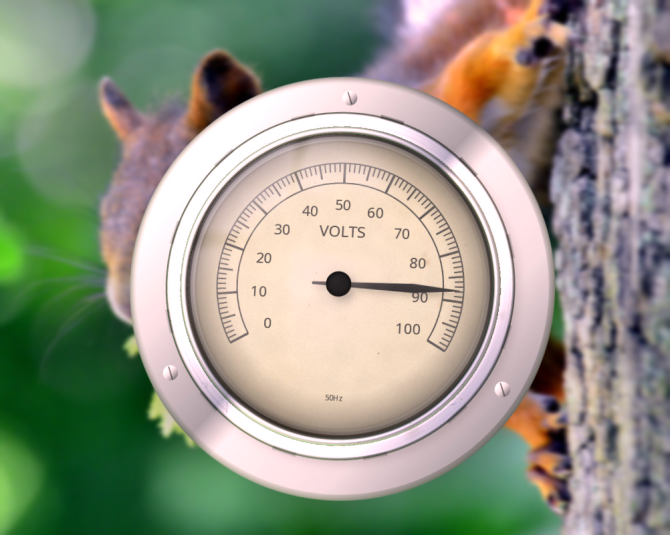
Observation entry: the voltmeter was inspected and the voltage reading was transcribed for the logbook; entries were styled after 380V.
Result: 88V
